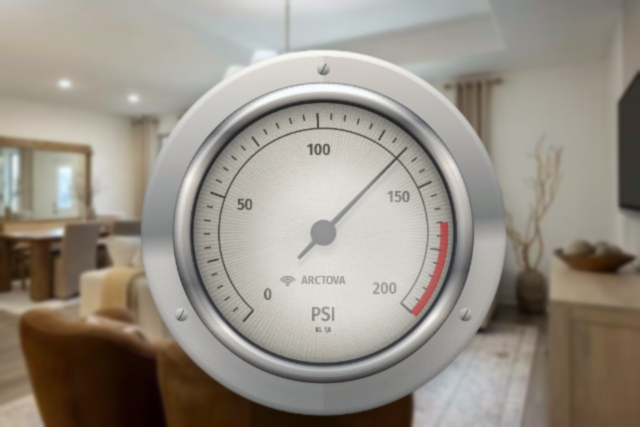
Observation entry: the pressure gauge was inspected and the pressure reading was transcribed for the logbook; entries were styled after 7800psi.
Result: 135psi
